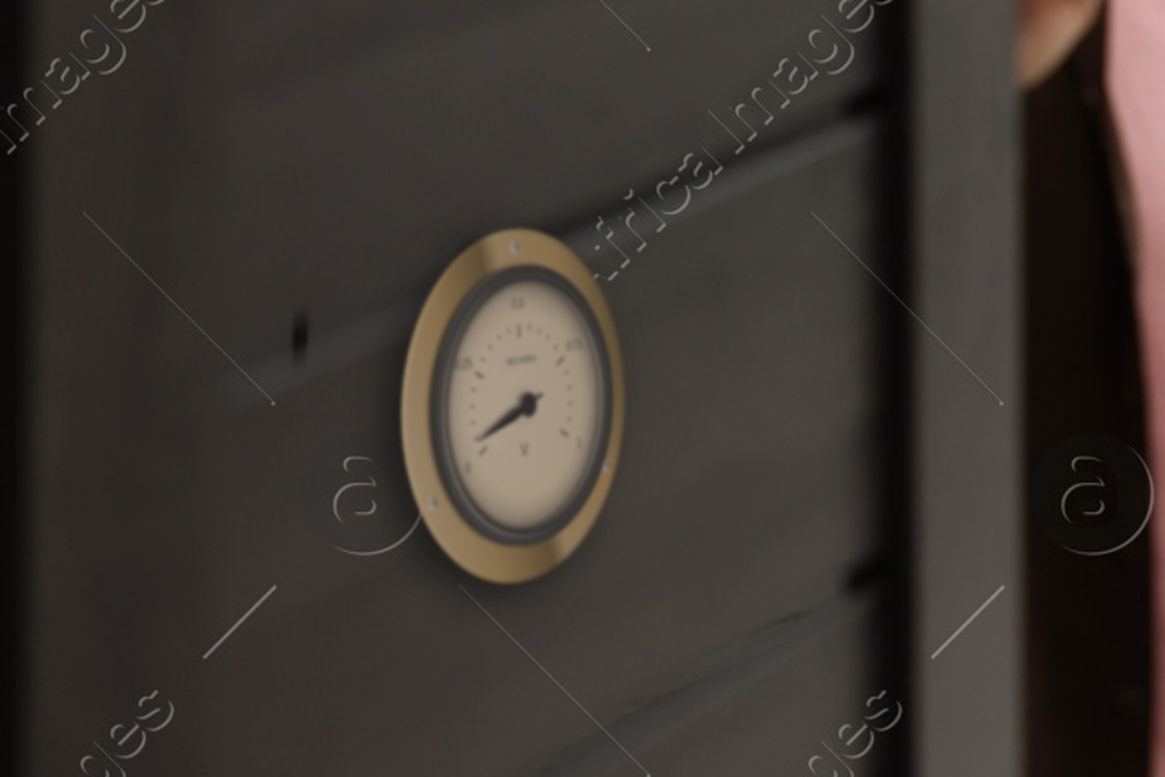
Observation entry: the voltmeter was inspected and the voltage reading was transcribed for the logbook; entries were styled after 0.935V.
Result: 0.05V
